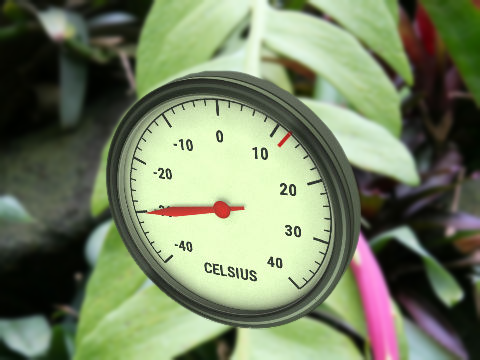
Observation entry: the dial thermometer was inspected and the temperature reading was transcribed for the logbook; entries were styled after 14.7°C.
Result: -30°C
